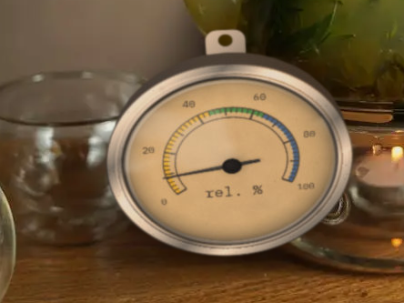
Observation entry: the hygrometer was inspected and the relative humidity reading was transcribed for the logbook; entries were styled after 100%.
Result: 10%
